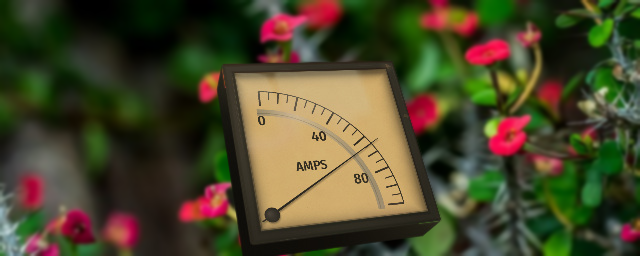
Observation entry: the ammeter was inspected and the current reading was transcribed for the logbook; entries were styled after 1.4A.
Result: 65A
